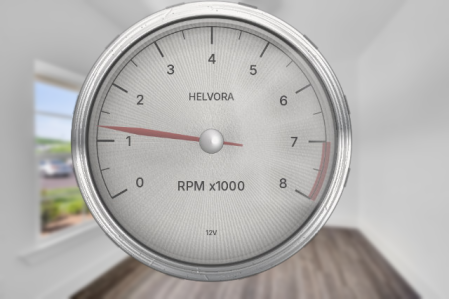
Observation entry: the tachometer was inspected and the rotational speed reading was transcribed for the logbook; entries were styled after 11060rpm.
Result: 1250rpm
